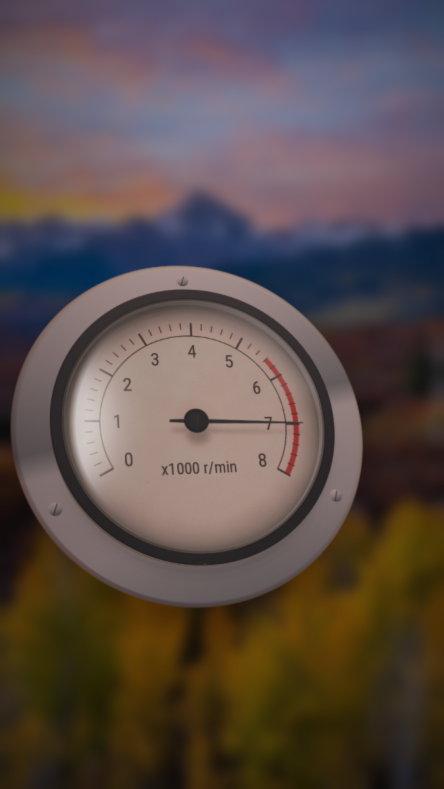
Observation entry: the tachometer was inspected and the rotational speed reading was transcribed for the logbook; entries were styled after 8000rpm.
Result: 7000rpm
